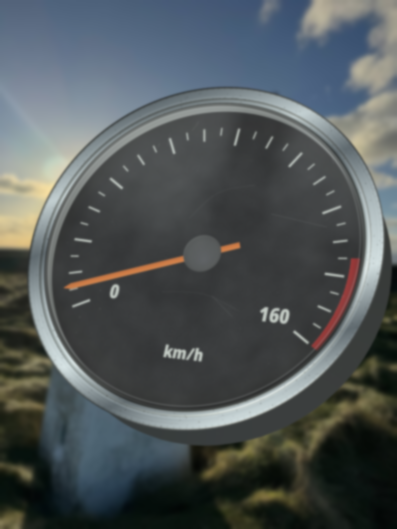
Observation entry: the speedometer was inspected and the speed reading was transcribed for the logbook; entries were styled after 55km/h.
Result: 5km/h
